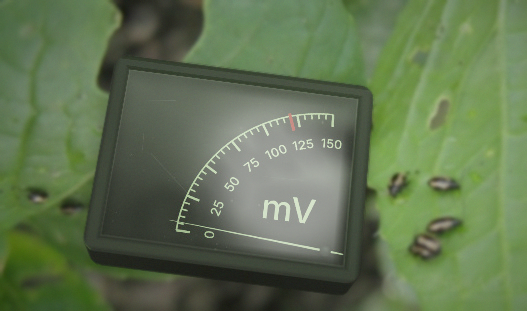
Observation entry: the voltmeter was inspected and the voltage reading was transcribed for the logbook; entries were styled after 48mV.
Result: 5mV
